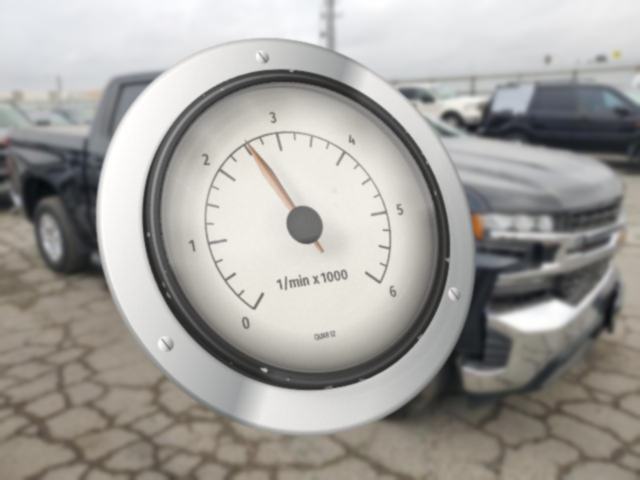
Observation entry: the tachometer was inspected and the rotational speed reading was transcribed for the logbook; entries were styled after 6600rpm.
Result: 2500rpm
